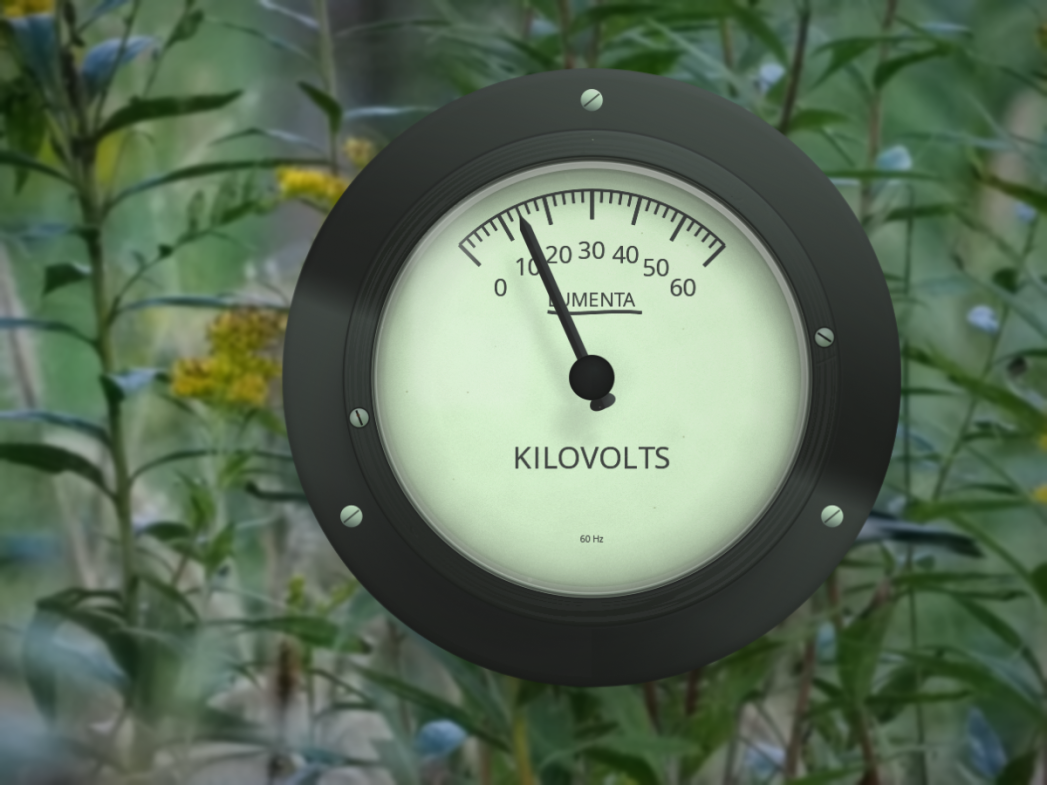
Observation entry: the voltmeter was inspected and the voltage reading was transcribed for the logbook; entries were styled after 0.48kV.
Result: 14kV
